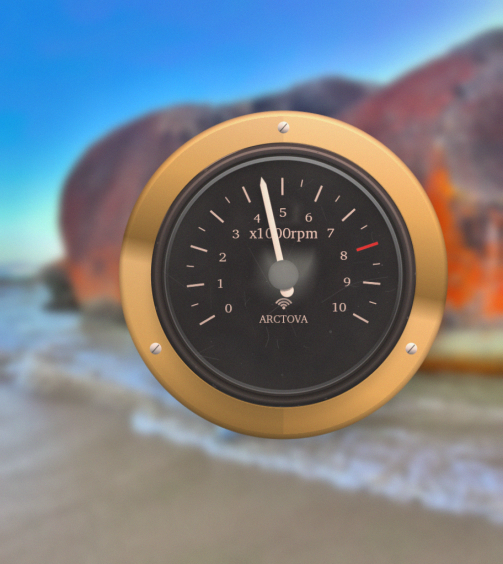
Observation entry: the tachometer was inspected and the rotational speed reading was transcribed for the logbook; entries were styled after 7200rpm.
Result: 4500rpm
